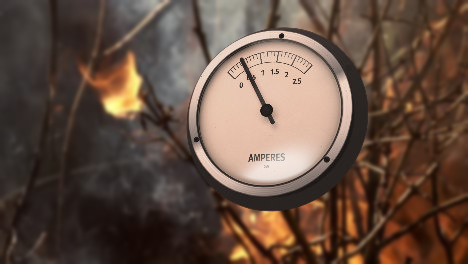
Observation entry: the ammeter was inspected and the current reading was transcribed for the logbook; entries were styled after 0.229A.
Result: 0.5A
